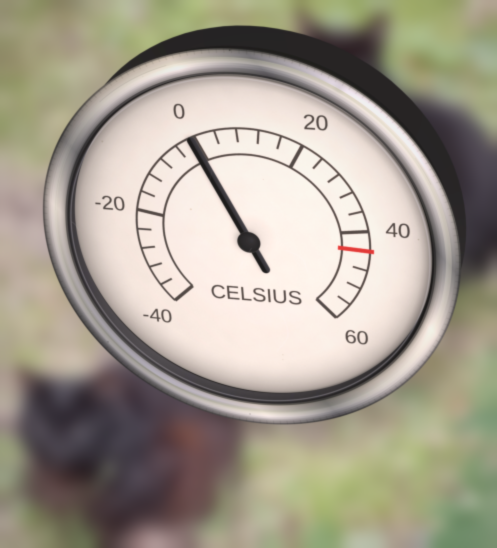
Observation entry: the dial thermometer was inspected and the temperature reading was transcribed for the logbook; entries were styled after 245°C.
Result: 0°C
